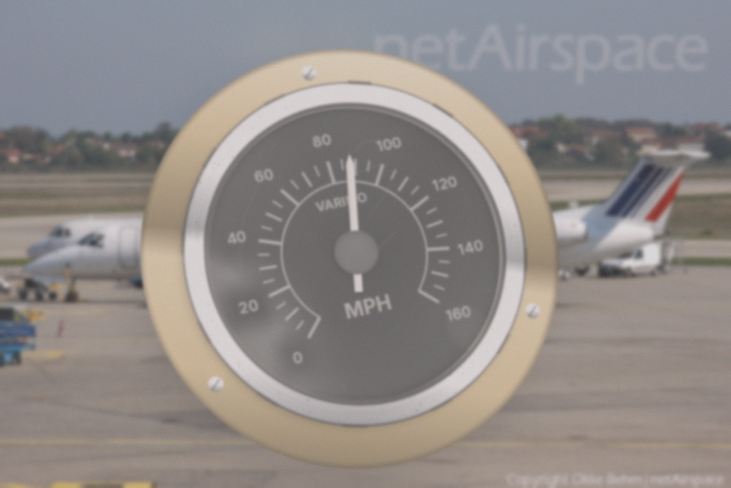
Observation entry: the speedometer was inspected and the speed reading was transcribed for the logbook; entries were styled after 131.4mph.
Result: 87.5mph
